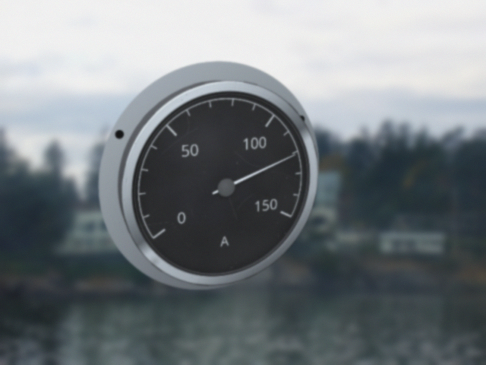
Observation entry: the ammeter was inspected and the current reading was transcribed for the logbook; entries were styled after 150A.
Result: 120A
